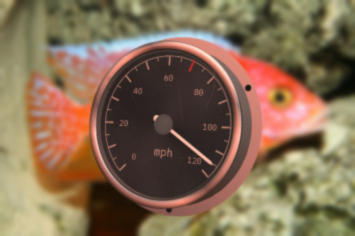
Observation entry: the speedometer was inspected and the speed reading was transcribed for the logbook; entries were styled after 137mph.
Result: 115mph
